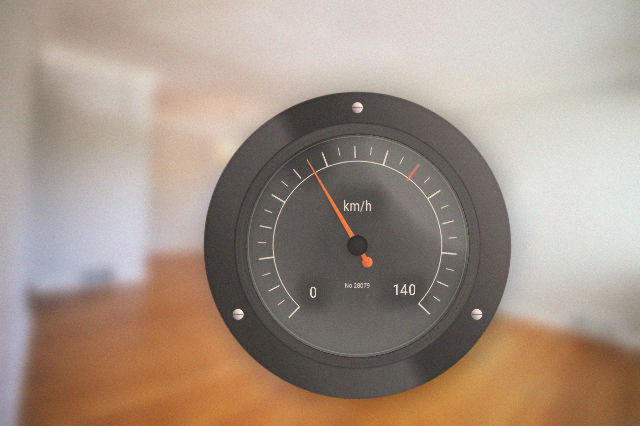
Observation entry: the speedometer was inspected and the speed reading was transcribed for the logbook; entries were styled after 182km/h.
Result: 55km/h
